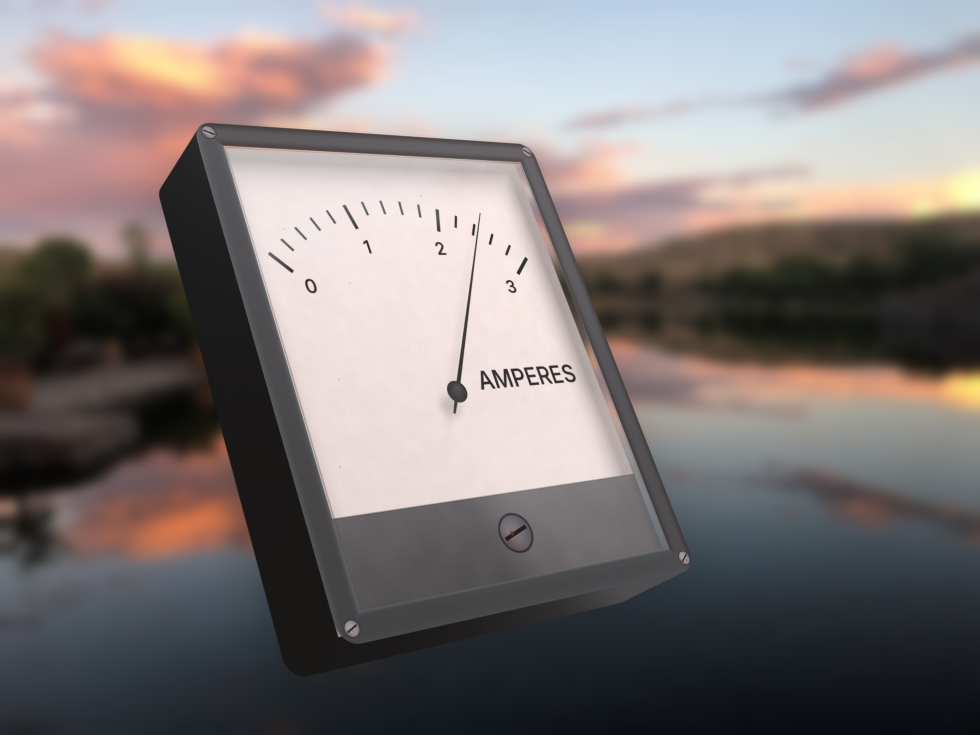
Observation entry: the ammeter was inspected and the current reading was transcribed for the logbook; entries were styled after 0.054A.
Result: 2.4A
